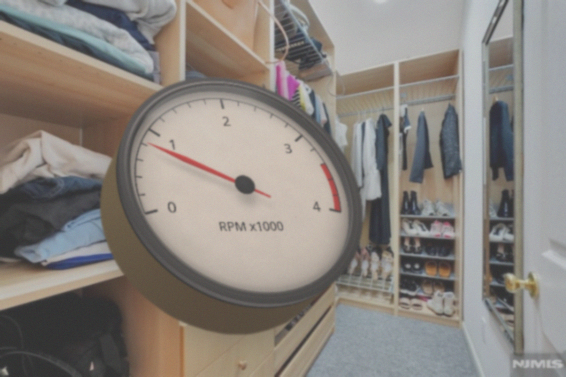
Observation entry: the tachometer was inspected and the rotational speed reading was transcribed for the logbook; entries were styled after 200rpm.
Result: 800rpm
